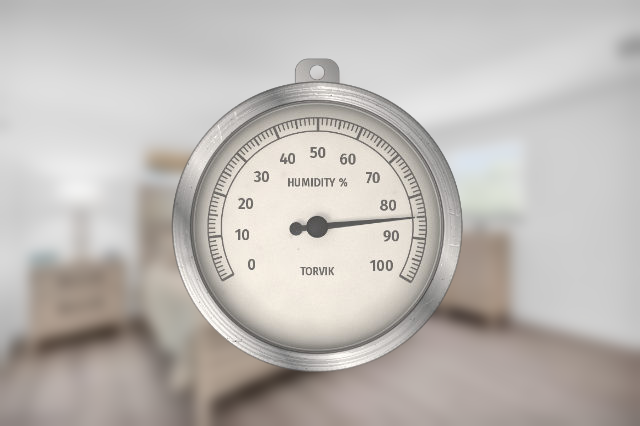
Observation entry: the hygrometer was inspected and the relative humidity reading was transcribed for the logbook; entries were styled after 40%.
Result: 85%
